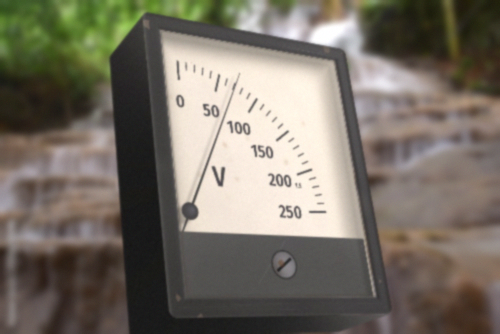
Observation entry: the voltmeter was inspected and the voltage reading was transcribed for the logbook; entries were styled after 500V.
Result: 70V
